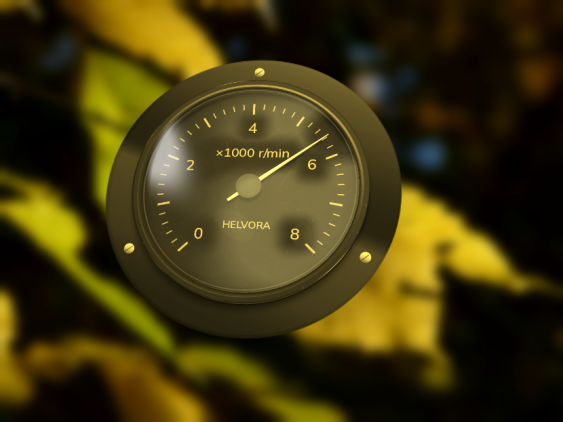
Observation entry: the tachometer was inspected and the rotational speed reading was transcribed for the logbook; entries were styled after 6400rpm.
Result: 5600rpm
